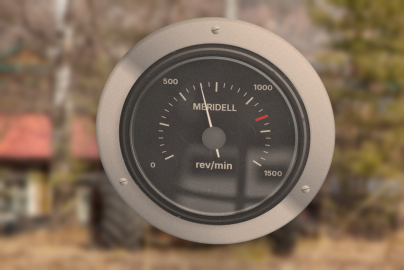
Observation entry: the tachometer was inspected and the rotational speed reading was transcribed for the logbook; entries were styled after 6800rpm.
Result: 650rpm
